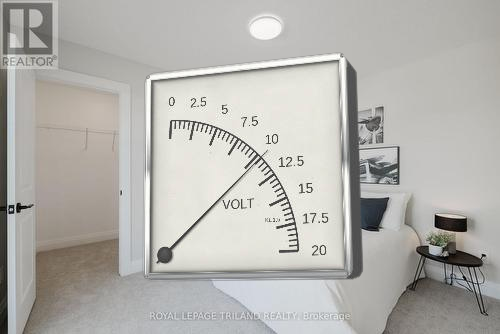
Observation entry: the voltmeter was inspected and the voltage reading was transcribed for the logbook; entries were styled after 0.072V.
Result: 10.5V
